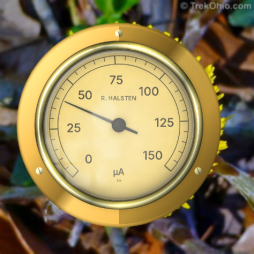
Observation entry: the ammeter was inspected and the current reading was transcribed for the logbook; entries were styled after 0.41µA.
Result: 40µA
